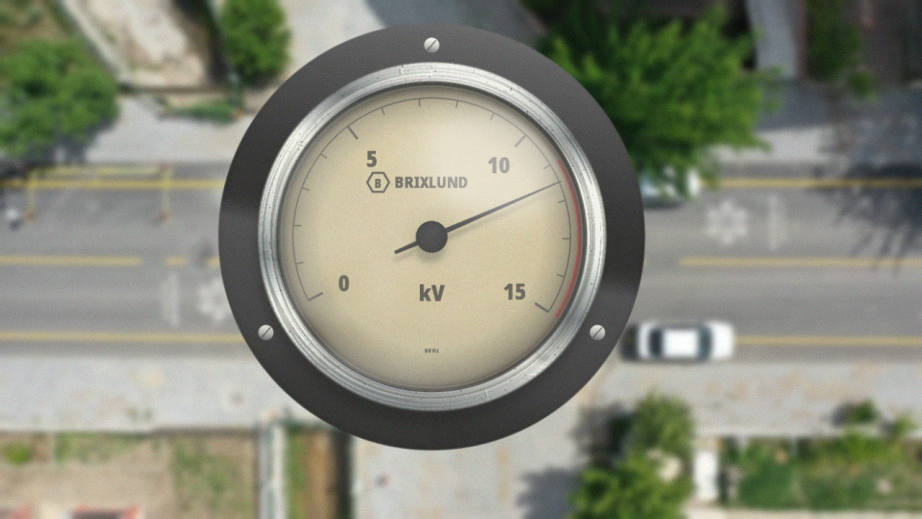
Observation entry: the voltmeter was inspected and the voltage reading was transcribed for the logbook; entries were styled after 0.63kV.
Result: 11.5kV
